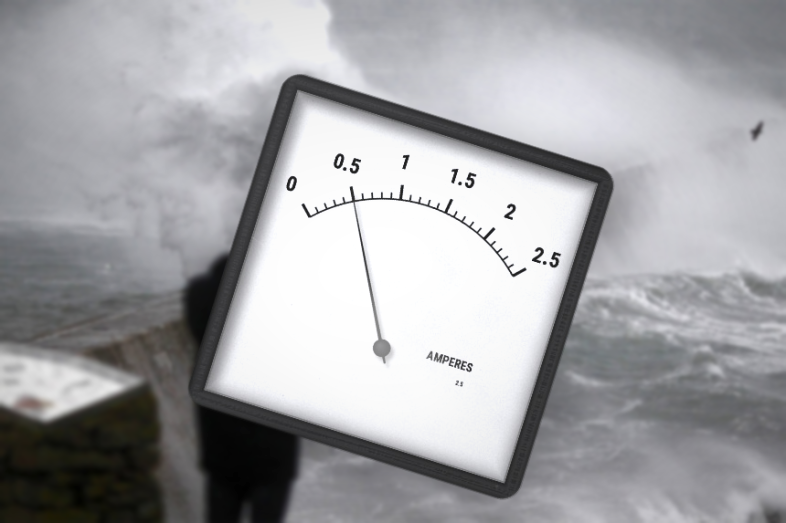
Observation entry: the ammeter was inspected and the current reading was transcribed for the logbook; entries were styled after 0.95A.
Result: 0.5A
